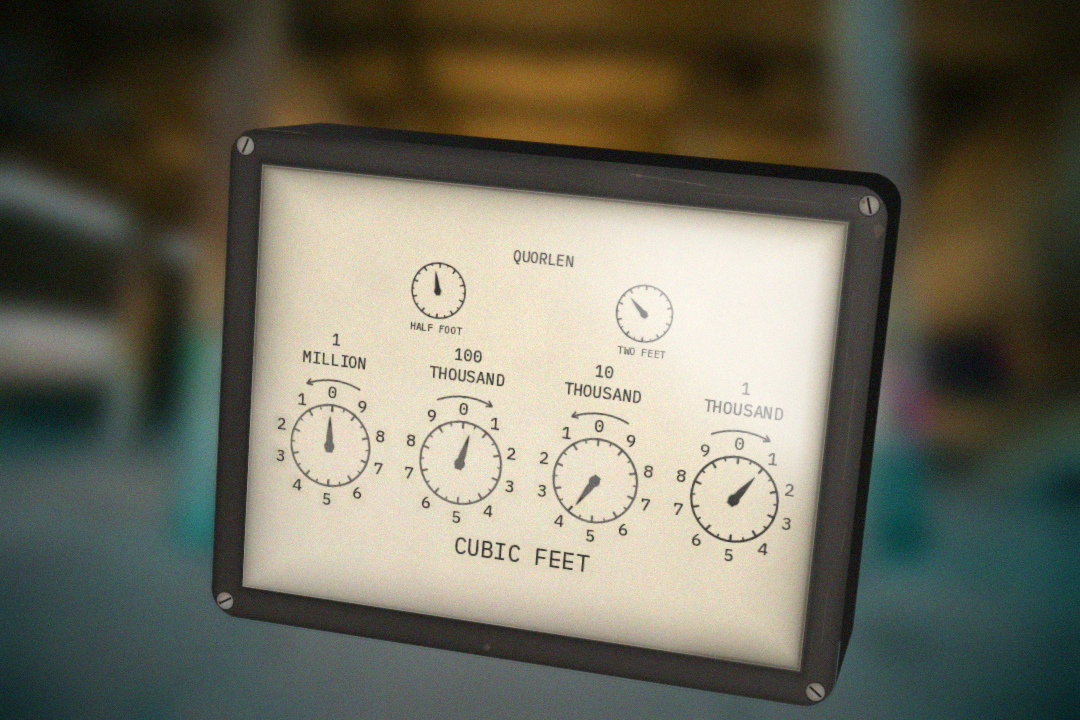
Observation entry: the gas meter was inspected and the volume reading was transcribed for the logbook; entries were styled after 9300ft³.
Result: 4100ft³
